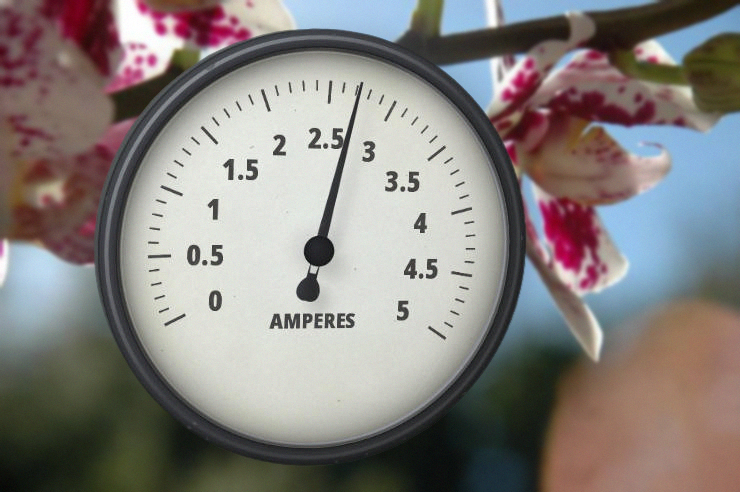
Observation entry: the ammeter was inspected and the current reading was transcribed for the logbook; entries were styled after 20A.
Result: 2.7A
